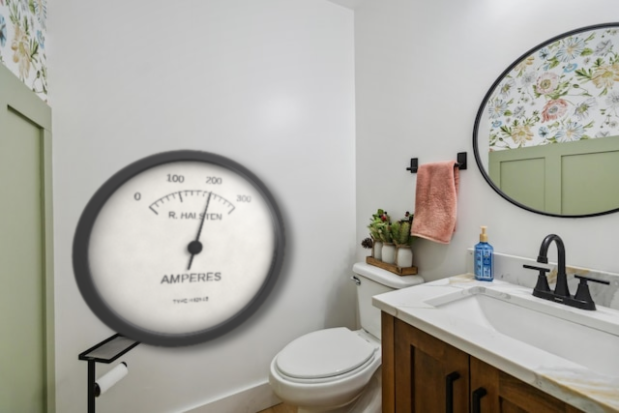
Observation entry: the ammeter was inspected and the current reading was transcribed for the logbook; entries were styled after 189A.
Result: 200A
